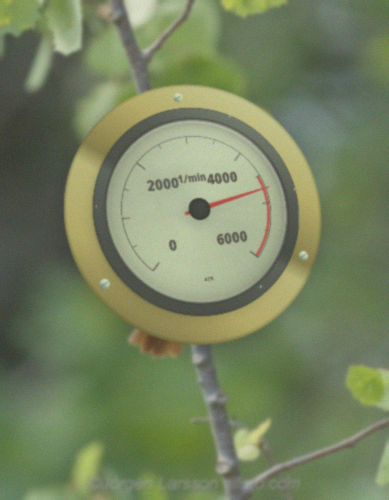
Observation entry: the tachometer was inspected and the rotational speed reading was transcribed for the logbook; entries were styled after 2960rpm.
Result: 4750rpm
